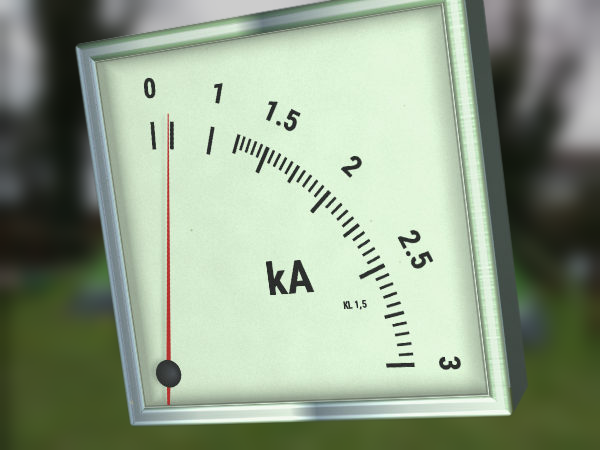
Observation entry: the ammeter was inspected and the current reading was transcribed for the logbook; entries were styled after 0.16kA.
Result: 0.5kA
